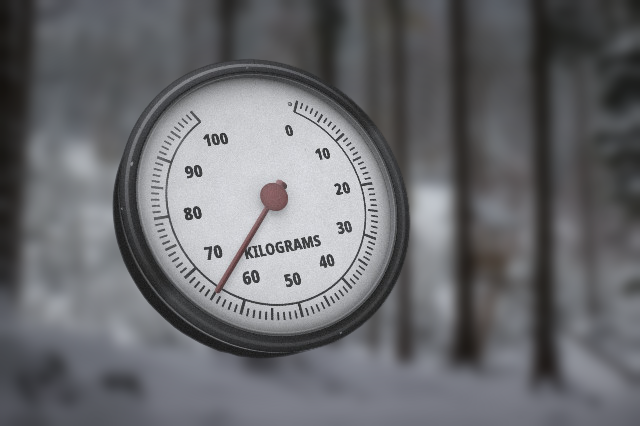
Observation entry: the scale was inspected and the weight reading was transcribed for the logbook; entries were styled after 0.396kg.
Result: 65kg
